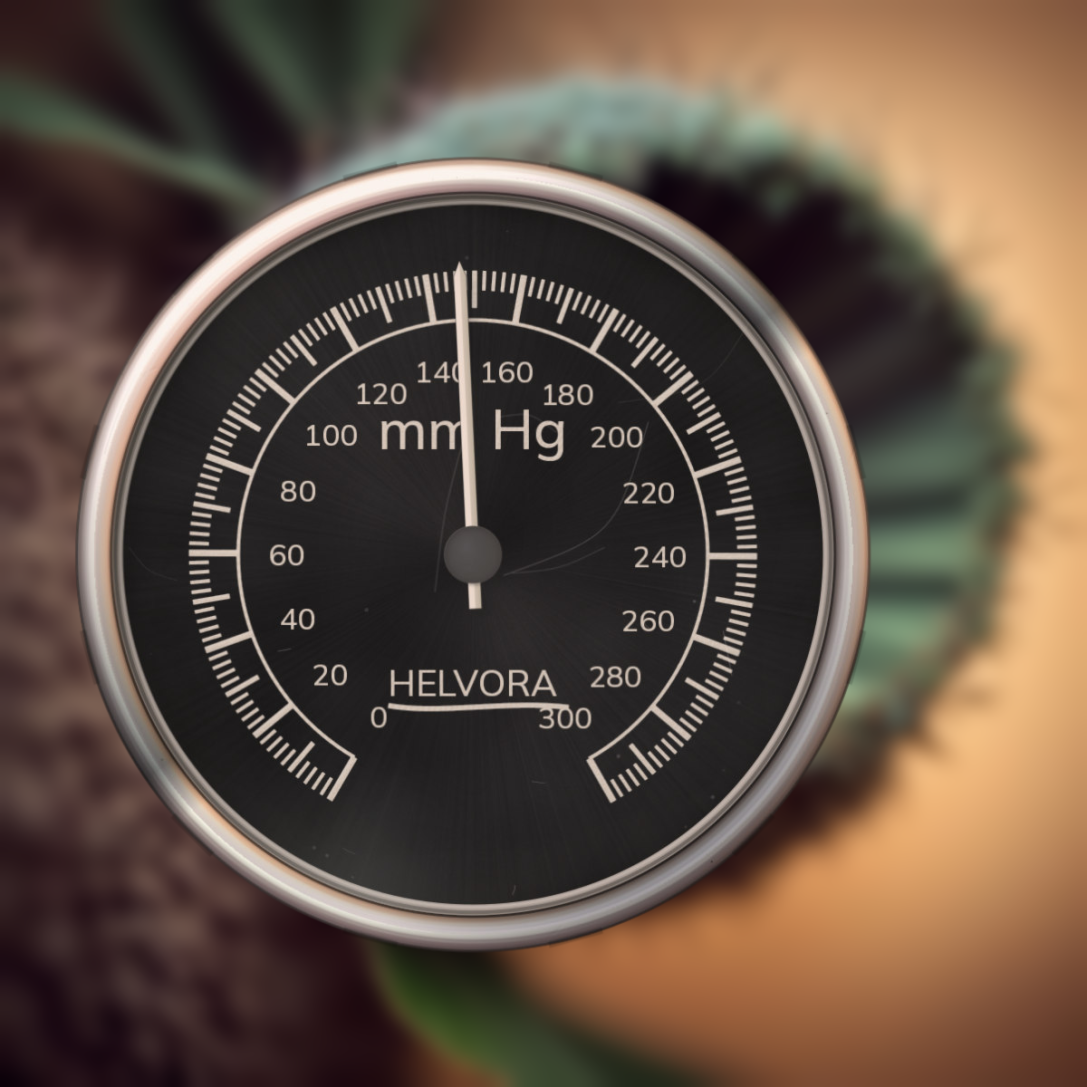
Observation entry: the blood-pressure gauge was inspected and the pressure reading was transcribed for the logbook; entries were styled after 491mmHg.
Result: 147mmHg
